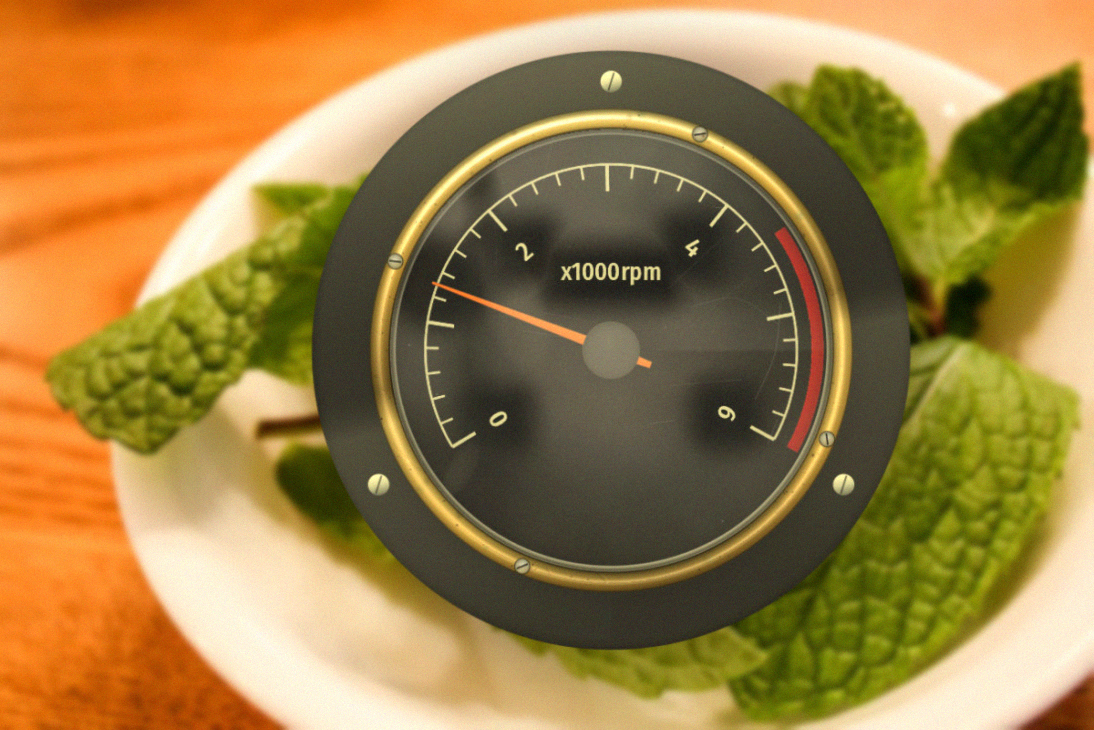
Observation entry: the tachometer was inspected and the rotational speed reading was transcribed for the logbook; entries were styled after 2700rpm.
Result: 1300rpm
